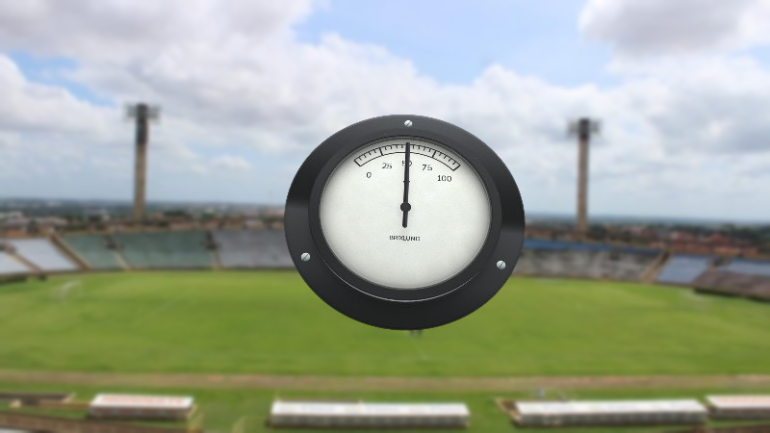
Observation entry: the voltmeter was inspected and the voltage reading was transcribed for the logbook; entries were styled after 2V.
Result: 50V
